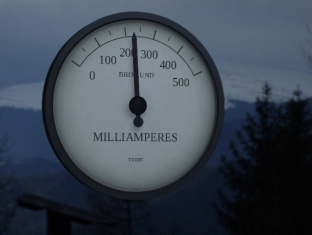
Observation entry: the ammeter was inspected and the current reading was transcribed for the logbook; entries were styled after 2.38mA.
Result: 225mA
